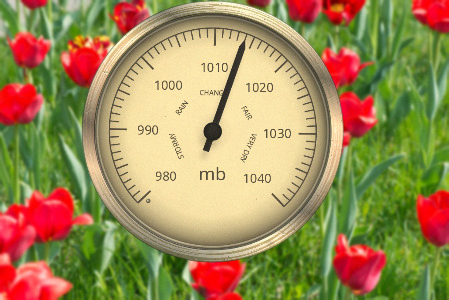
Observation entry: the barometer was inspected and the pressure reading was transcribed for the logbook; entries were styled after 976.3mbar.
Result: 1014mbar
